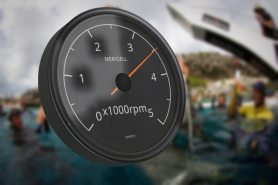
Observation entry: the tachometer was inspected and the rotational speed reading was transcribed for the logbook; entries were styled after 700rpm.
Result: 3500rpm
